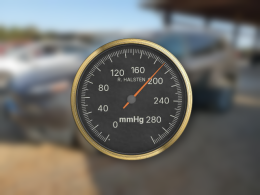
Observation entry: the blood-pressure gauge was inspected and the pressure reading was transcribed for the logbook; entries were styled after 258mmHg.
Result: 190mmHg
